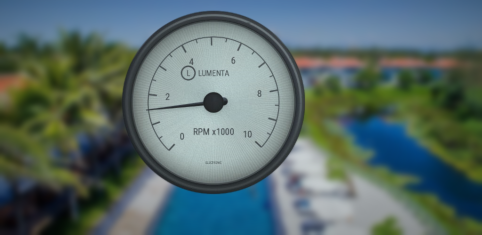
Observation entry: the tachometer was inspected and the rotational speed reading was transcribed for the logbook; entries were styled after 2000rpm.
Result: 1500rpm
